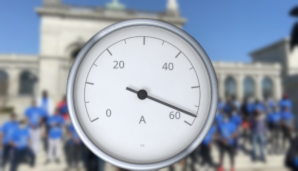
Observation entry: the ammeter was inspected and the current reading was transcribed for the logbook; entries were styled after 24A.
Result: 57.5A
